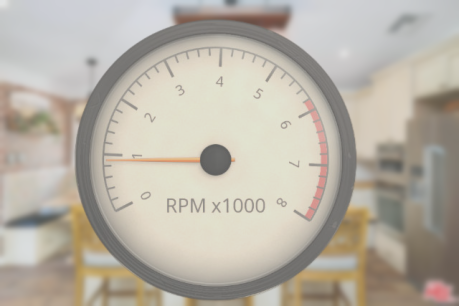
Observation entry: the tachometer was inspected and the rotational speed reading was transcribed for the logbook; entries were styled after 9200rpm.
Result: 900rpm
